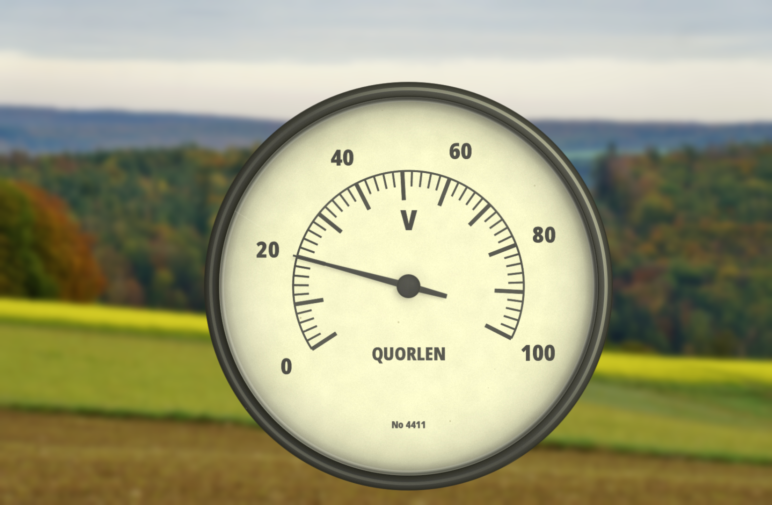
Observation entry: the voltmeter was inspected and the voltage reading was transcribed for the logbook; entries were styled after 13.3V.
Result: 20V
